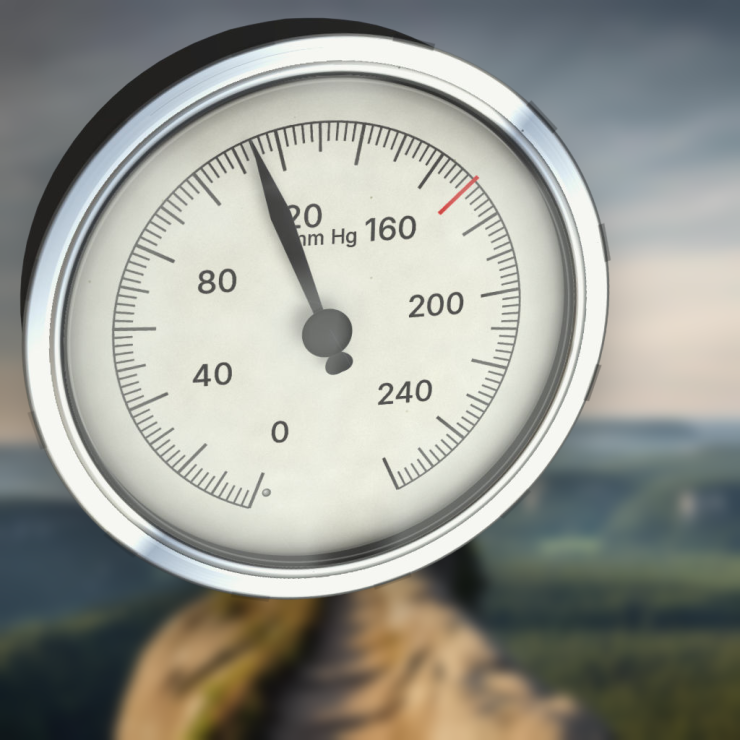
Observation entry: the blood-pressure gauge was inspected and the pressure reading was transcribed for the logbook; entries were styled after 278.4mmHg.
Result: 114mmHg
